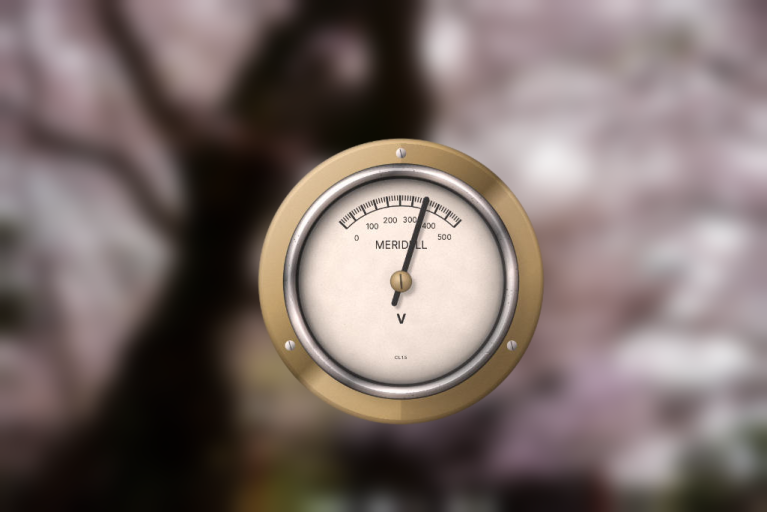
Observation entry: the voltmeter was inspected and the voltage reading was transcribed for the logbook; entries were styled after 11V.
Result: 350V
